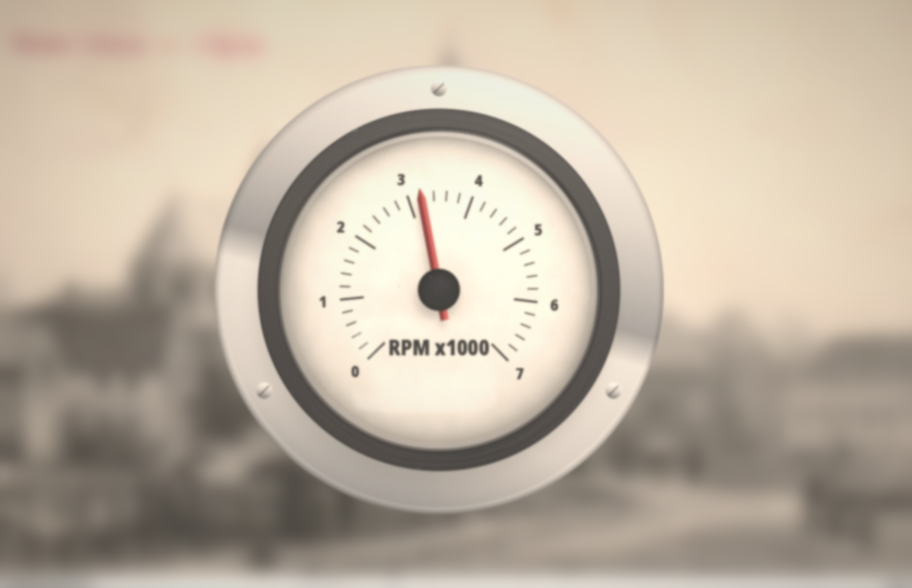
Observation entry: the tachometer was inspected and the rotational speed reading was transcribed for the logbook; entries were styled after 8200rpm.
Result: 3200rpm
